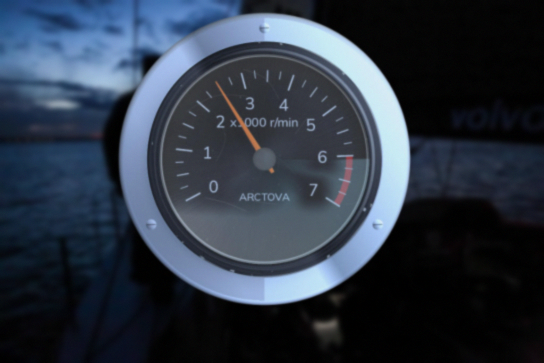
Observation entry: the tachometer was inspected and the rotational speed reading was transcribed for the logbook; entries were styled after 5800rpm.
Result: 2500rpm
